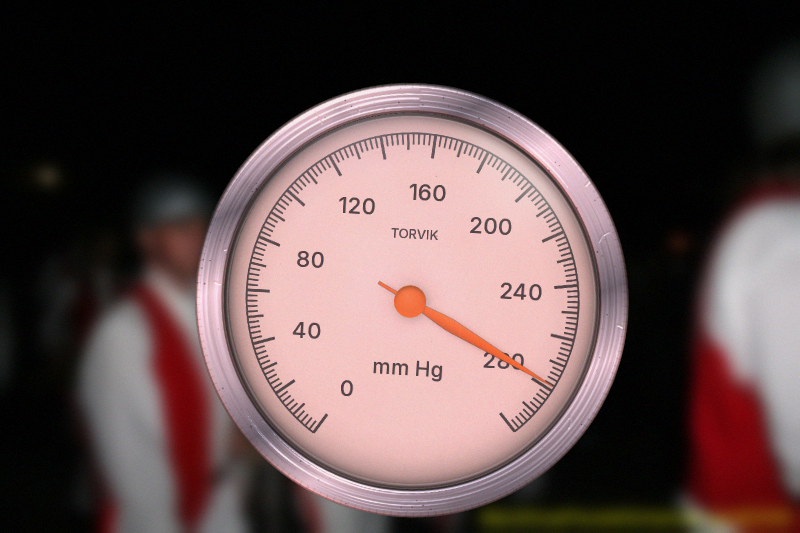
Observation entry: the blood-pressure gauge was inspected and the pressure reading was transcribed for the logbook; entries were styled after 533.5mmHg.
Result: 278mmHg
